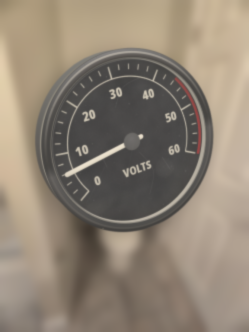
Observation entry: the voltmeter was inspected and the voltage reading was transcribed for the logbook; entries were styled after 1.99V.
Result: 6V
